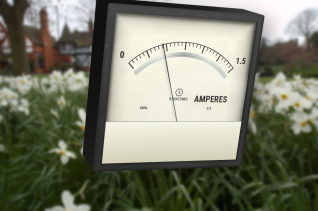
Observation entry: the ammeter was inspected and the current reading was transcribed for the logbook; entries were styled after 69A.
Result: 0.45A
